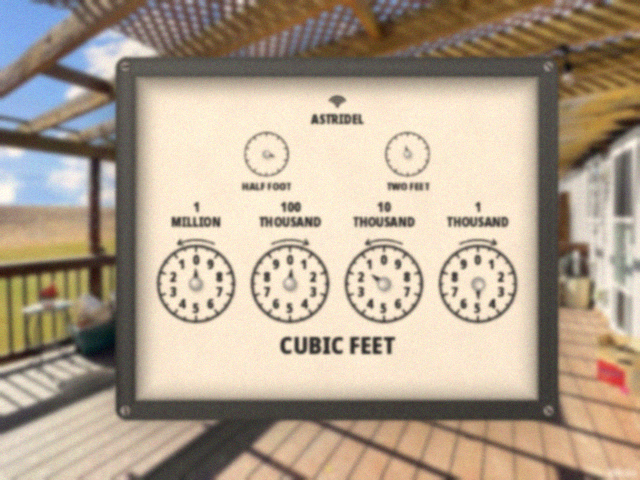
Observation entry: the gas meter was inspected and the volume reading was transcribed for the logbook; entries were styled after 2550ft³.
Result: 1500ft³
